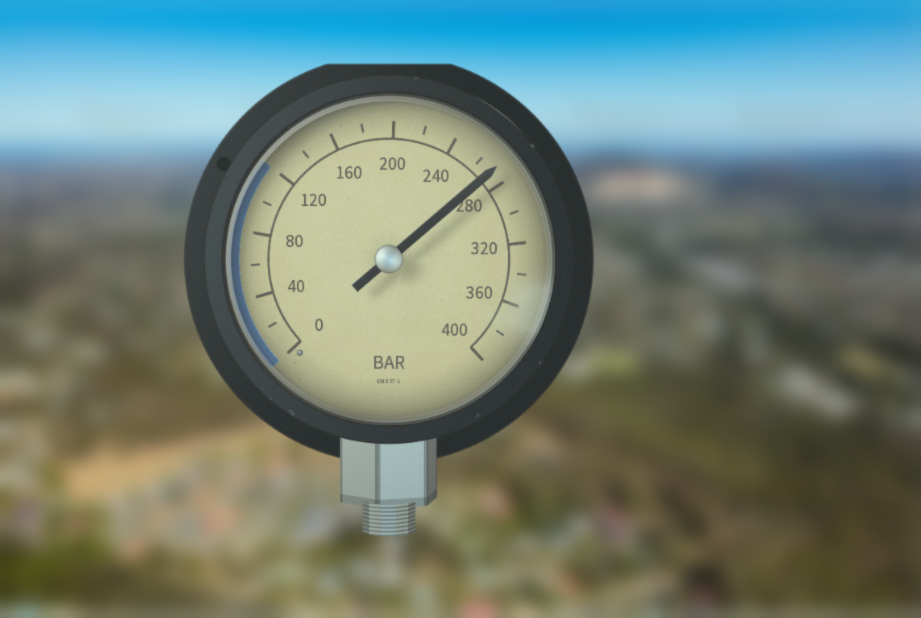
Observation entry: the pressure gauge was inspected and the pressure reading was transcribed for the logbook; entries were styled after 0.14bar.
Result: 270bar
